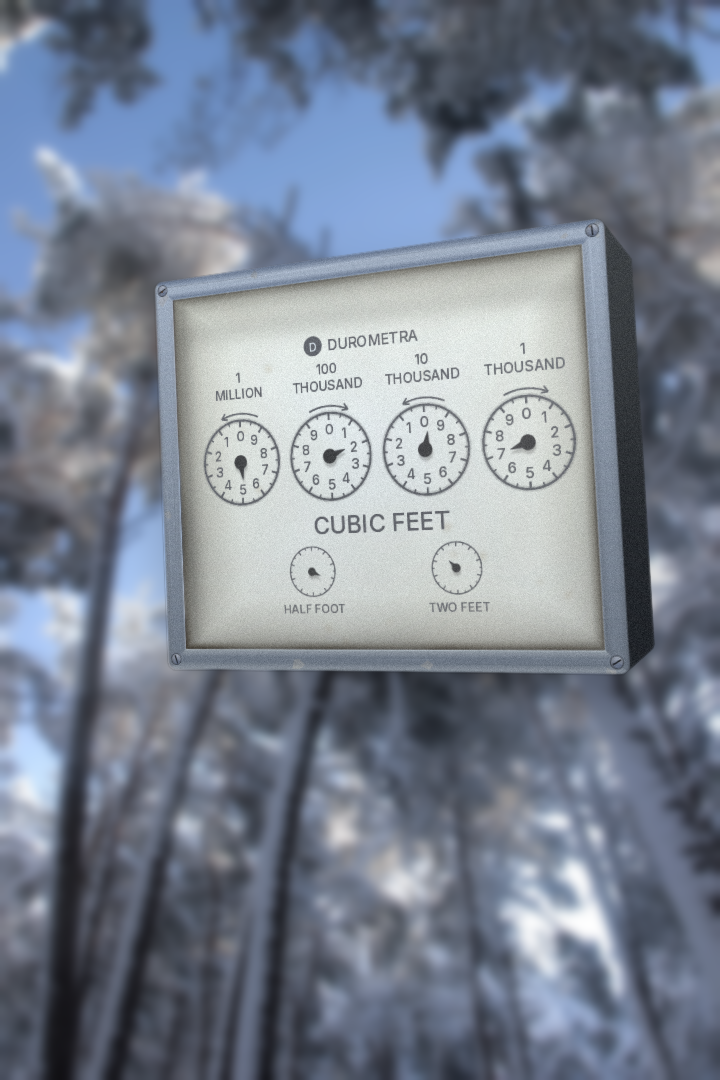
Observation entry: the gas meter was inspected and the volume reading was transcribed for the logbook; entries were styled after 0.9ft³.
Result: 519700ft³
